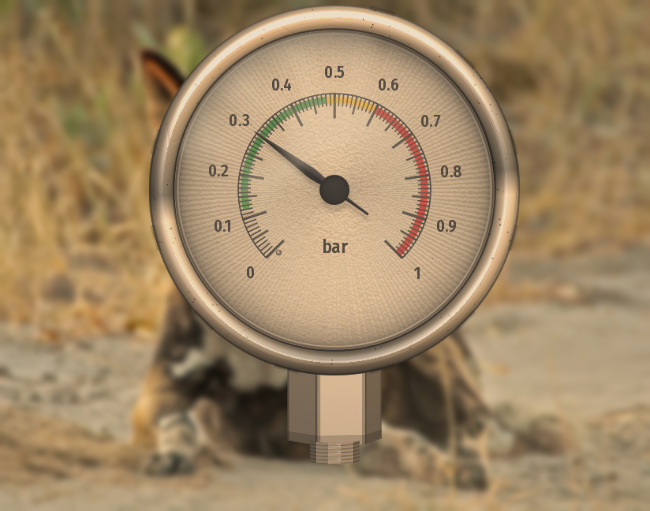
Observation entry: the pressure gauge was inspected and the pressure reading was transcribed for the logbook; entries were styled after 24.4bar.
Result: 0.3bar
